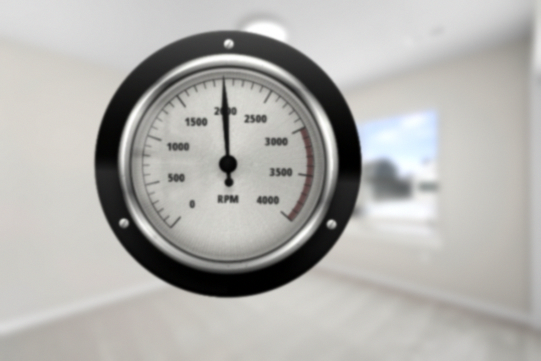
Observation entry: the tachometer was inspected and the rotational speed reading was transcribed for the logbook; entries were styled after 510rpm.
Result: 2000rpm
